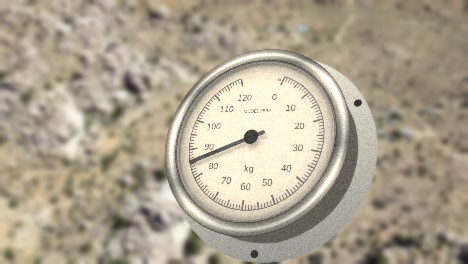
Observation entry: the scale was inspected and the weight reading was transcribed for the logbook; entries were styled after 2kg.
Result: 85kg
